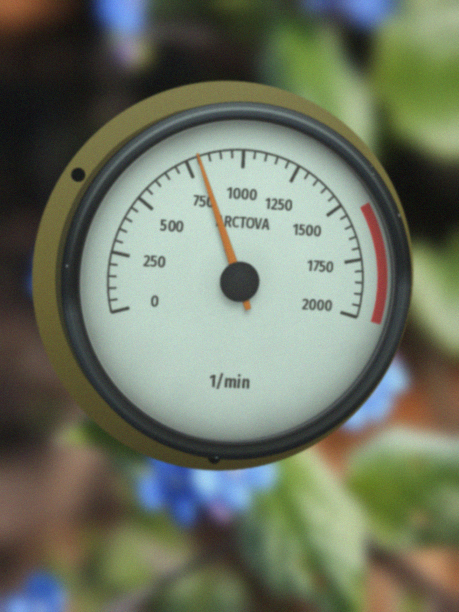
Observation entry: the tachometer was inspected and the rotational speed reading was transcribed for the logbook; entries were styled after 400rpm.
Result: 800rpm
